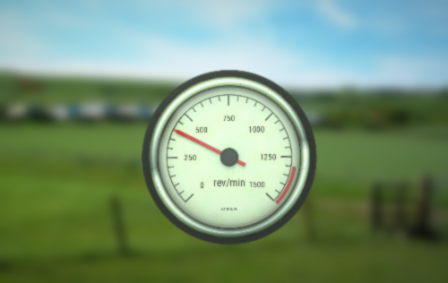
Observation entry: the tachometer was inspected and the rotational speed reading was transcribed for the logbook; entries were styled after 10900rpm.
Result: 400rpm
